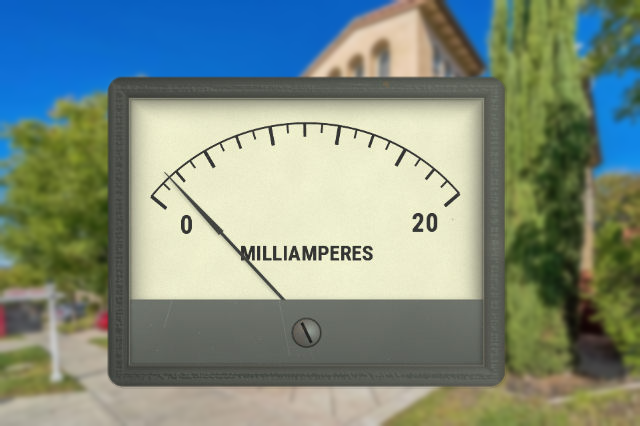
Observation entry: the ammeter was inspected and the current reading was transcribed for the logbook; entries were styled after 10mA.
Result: 1.5mA
